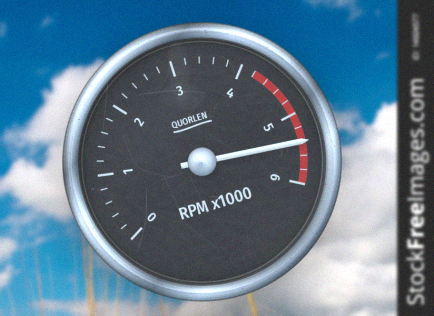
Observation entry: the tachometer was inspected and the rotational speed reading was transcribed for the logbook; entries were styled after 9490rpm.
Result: 5400rpm
